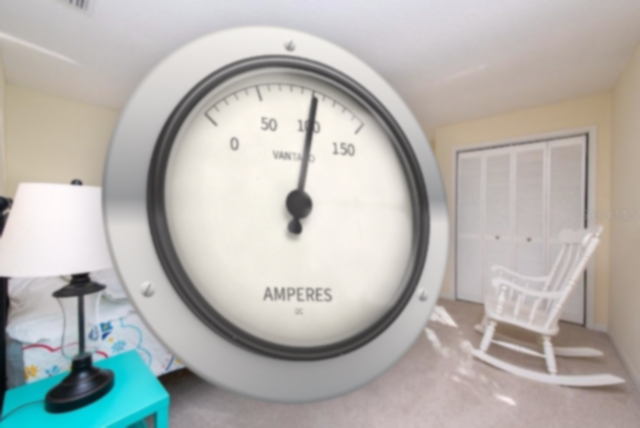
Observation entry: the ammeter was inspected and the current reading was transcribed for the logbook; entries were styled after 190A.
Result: 100A
